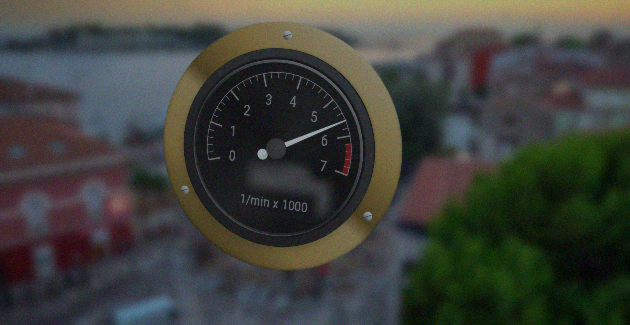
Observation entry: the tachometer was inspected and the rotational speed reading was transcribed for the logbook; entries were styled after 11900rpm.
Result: 5600rpm
